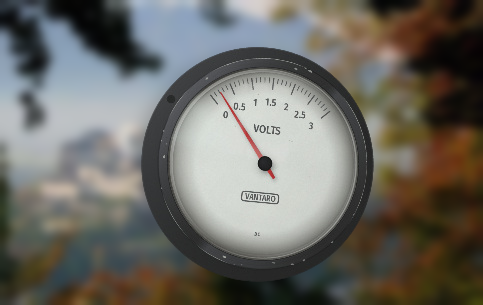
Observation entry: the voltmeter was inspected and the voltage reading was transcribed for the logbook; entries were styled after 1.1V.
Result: 0.2V
